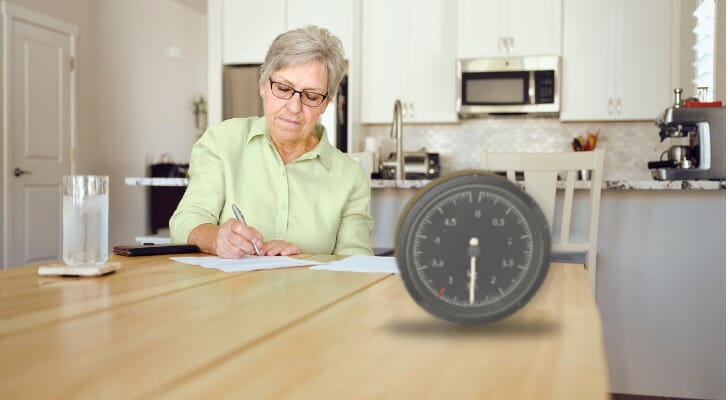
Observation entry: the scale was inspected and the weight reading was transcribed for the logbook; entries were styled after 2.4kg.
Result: 2.5kg
